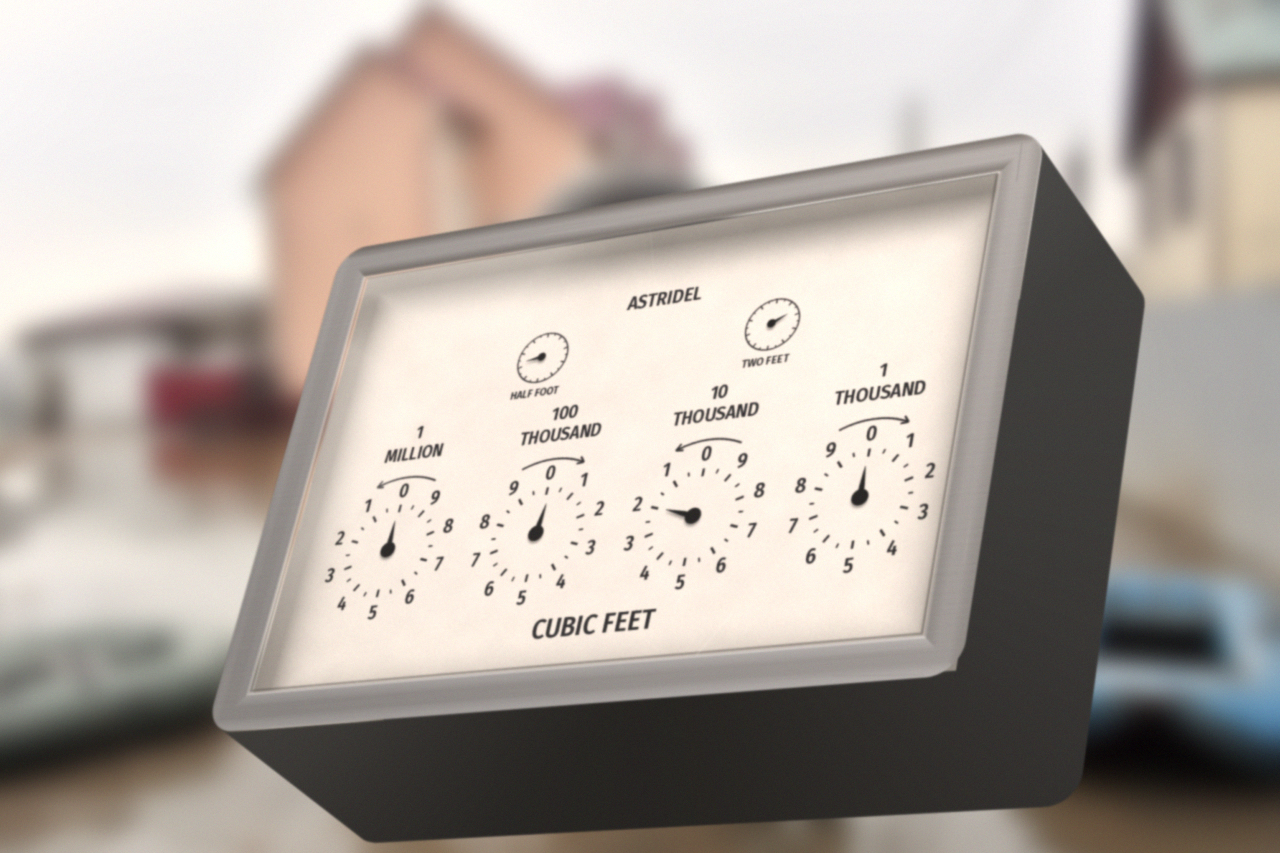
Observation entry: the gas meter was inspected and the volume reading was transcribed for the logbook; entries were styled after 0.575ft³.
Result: 2000ft³
